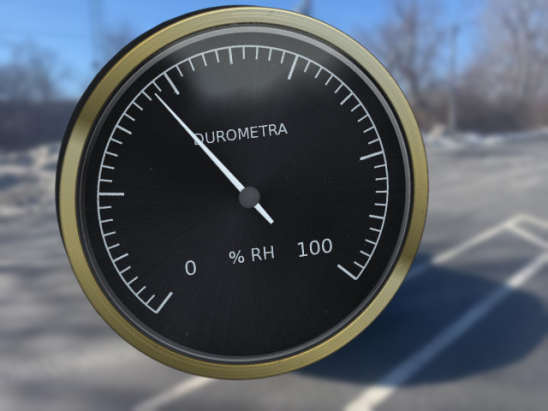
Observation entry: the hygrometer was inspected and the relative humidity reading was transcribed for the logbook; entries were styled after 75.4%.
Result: 37%
